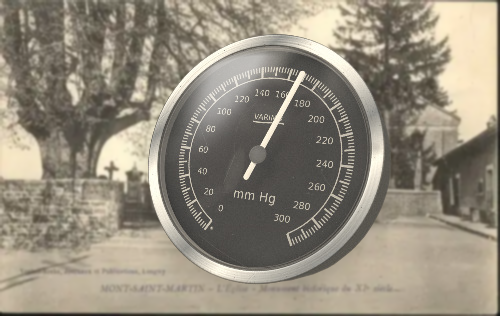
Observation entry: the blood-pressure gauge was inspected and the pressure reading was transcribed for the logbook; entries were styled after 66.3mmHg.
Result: 170mmHg
